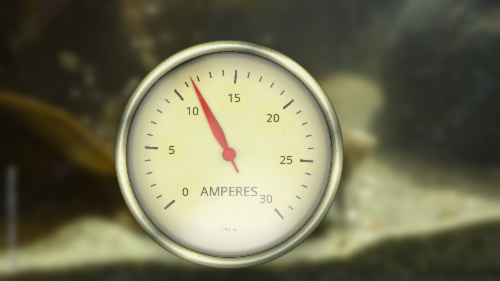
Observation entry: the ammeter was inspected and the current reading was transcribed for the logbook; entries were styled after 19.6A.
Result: 11.5A
